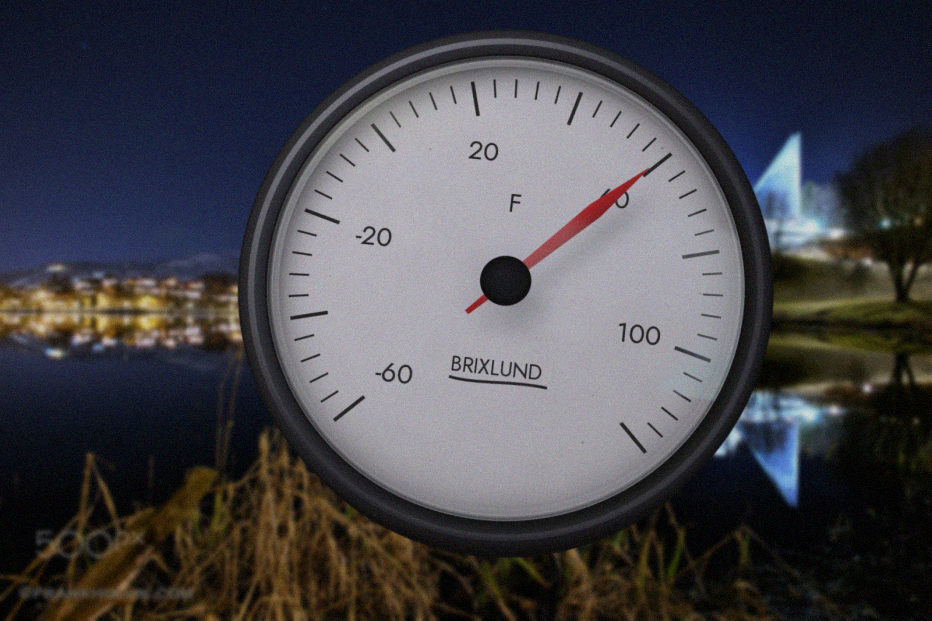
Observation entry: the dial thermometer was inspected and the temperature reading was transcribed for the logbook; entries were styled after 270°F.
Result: 60°F
